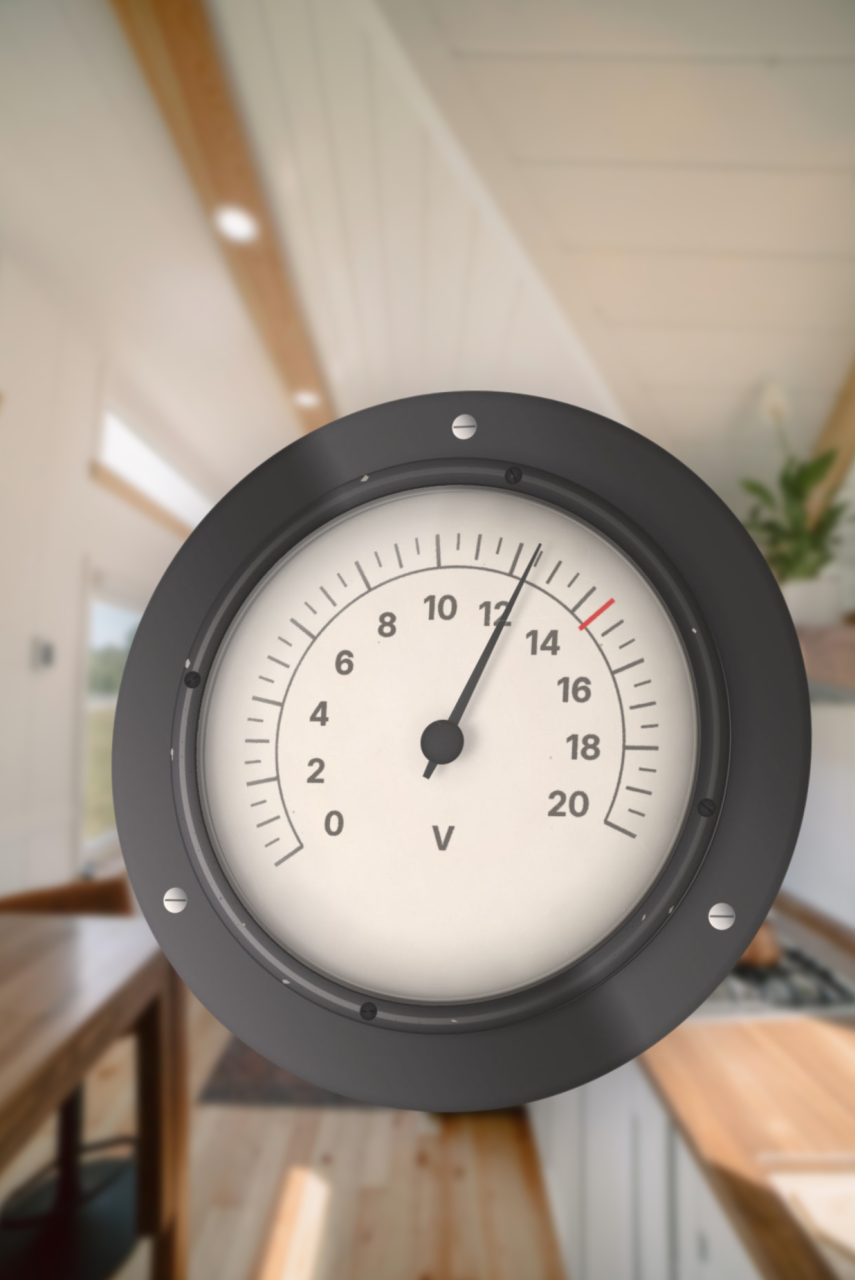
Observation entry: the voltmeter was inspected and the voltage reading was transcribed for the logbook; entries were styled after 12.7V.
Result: 12.5V
